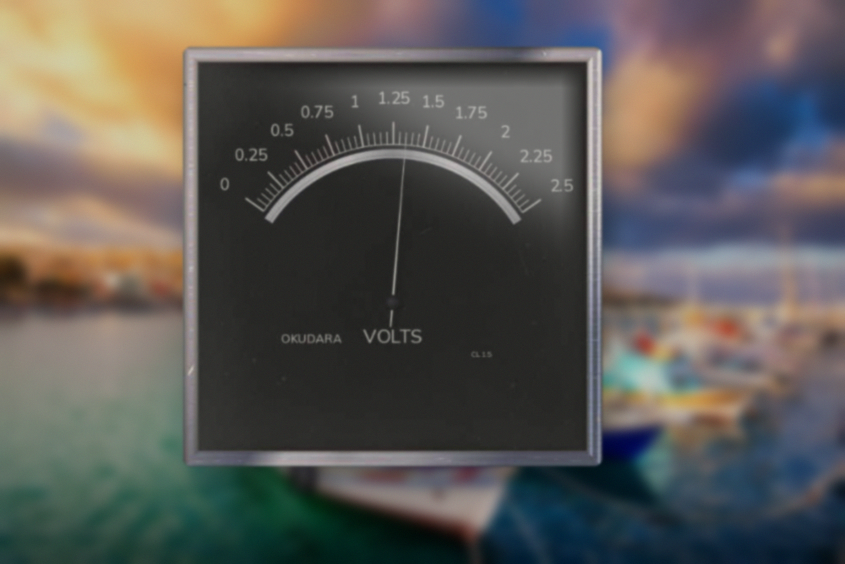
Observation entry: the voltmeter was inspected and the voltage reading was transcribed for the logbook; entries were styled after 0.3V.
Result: 1.35V
